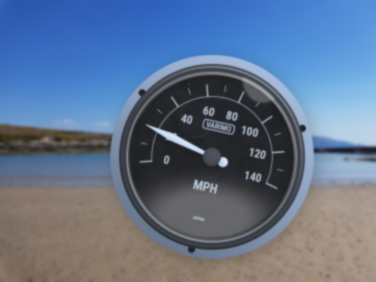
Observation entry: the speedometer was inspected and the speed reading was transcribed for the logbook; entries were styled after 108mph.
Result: 20mph
